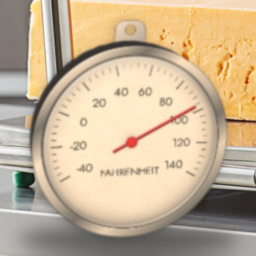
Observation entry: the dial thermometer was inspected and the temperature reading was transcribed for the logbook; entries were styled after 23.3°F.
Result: 96°F
